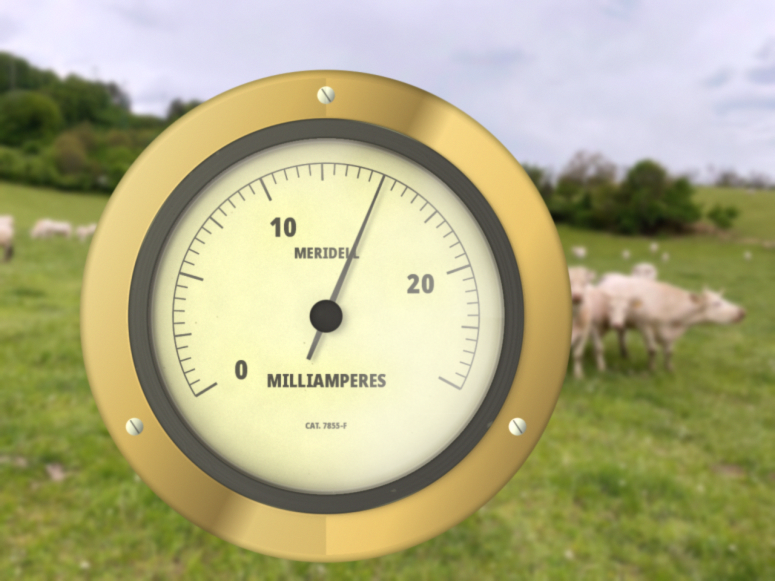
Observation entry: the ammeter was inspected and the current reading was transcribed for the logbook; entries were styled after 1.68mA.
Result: 15mA
